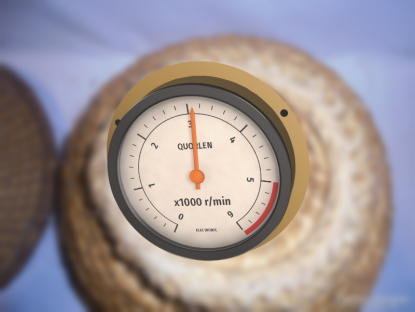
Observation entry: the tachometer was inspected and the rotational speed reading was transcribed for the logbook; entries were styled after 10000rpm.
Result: 3100rpm
